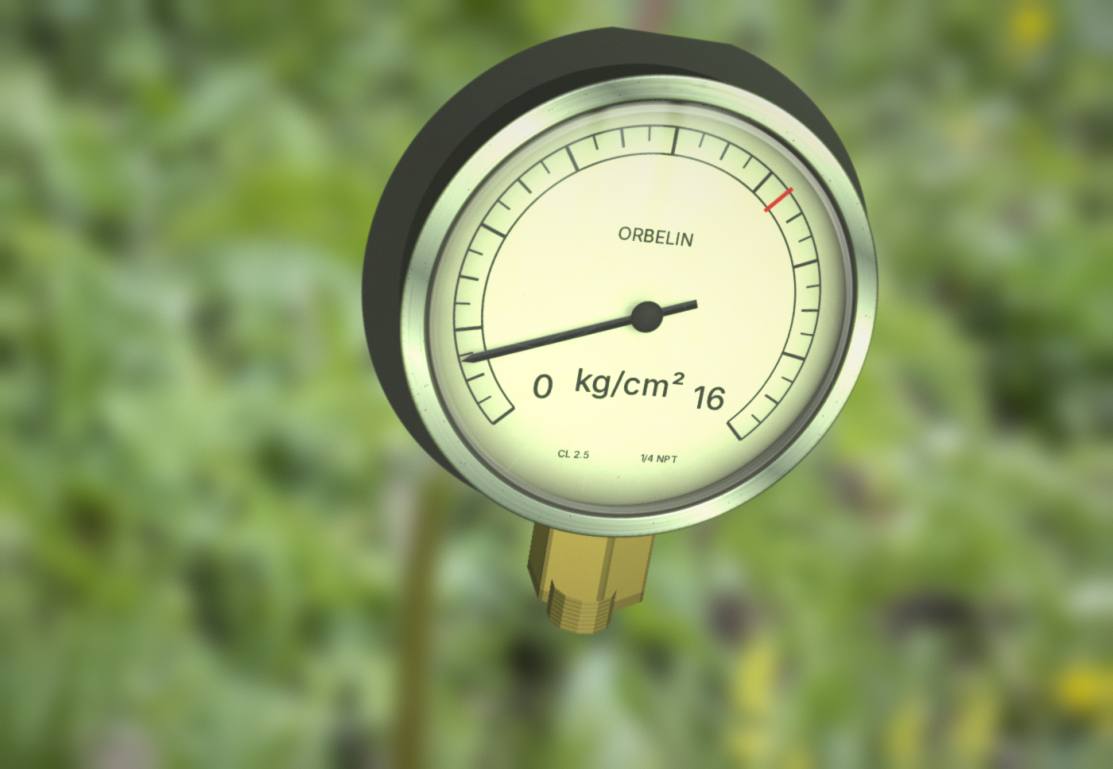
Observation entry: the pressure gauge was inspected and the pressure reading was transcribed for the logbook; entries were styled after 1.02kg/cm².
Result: 1.5kg/cm²
